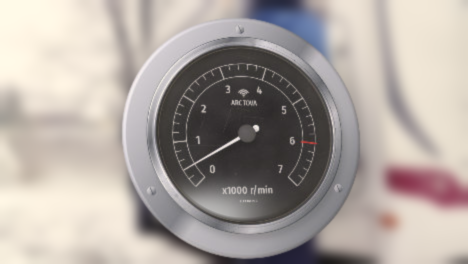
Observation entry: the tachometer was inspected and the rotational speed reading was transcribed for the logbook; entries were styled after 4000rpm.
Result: 400rpm
